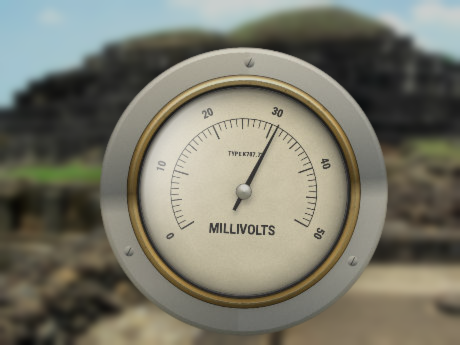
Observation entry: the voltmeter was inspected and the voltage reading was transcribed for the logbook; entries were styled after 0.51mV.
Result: 31mV
